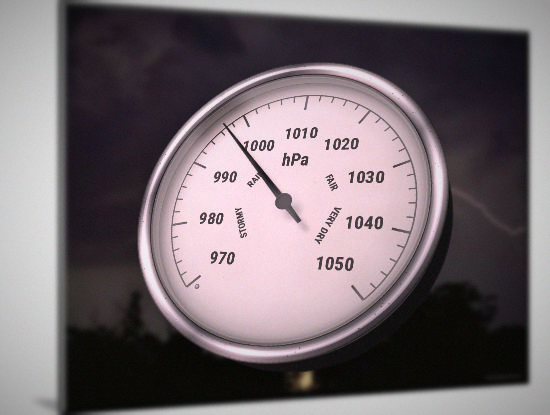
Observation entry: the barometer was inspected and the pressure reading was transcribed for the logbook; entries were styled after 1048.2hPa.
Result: 997hPa
